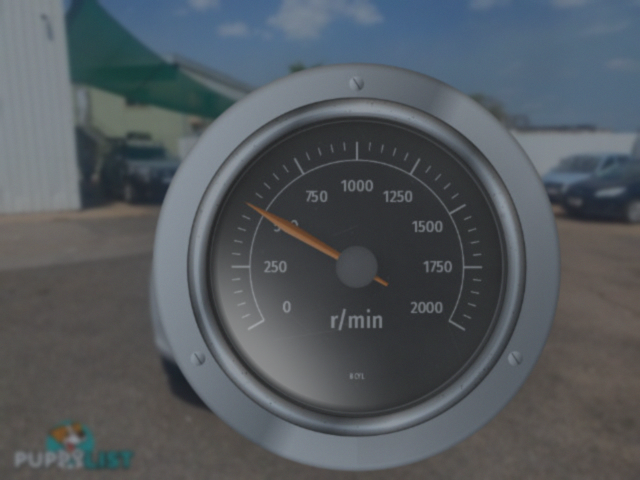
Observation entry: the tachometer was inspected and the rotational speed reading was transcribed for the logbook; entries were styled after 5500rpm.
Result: 500rpm
